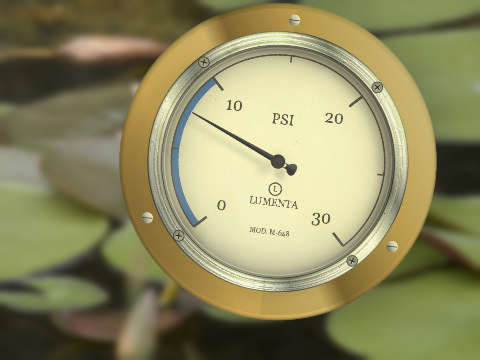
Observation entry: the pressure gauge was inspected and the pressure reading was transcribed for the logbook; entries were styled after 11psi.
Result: 7.5psi
